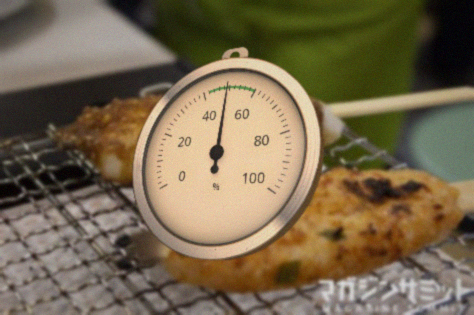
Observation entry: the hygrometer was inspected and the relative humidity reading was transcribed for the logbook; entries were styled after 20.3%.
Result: 50%
